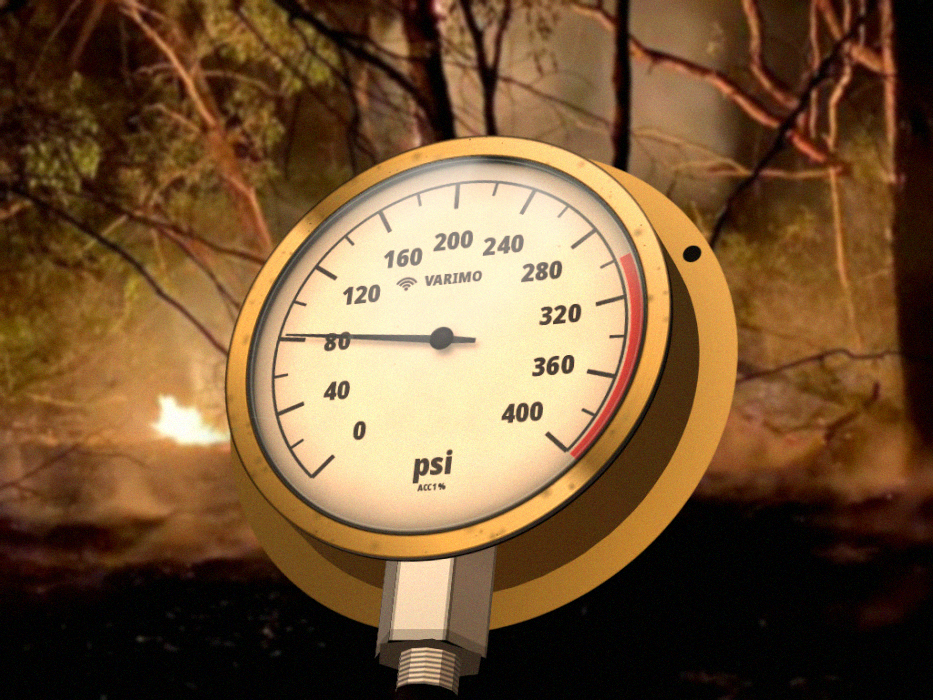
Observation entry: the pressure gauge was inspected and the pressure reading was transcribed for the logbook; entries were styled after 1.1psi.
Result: 80psi
